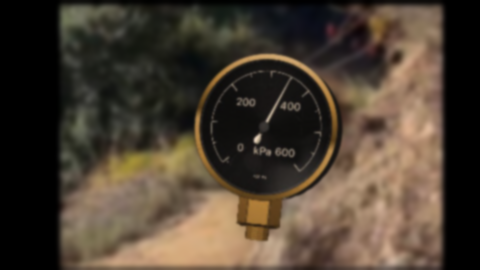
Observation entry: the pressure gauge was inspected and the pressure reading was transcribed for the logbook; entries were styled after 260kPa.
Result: 350kPa
